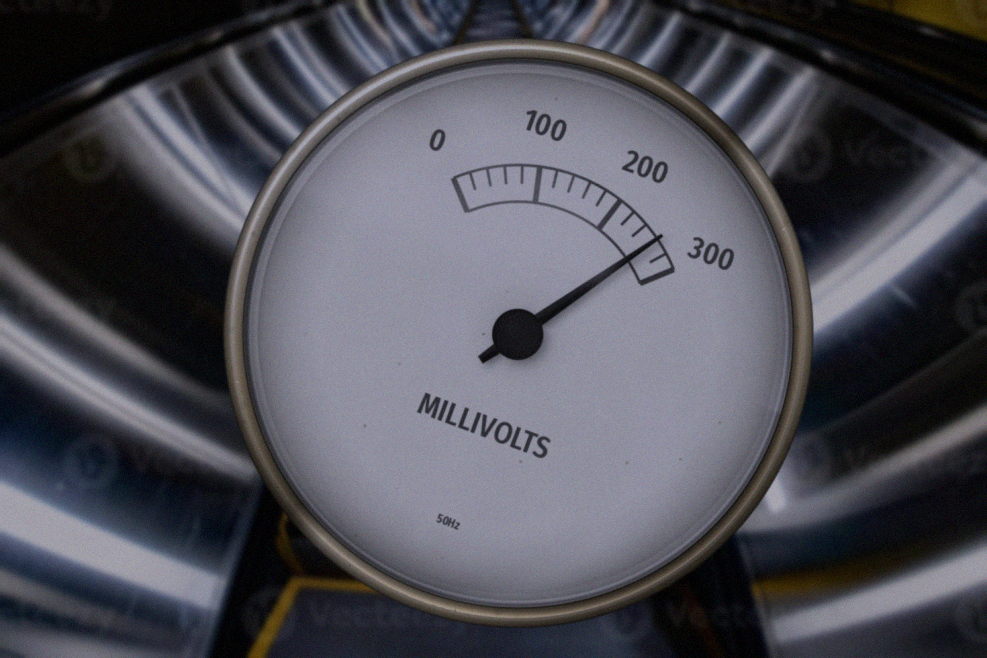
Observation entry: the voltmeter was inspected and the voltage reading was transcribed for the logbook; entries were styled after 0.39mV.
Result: 260mV
